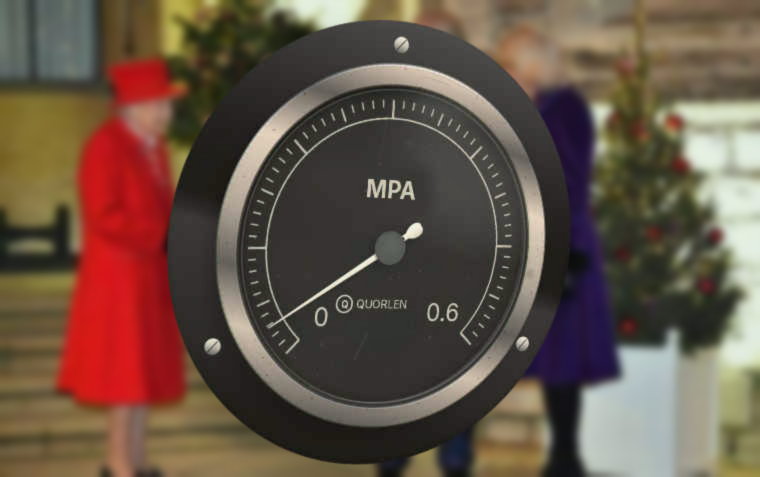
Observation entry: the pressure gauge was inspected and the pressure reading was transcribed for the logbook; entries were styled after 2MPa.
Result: 0.03MPa
